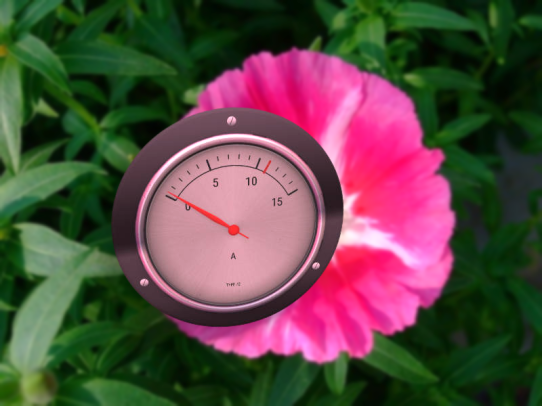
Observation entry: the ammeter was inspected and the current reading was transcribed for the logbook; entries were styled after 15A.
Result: 0.5A
